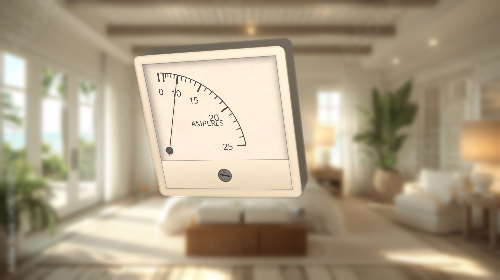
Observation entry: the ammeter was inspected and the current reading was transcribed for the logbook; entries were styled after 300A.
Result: 10A
